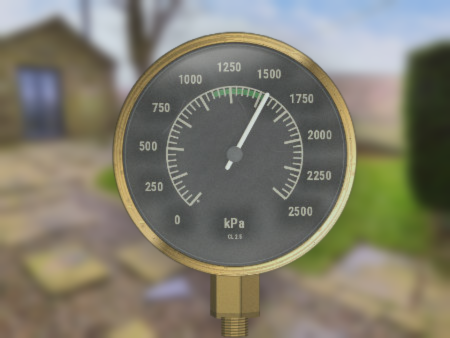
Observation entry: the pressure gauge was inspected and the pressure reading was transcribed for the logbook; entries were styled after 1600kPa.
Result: 1550kPa
